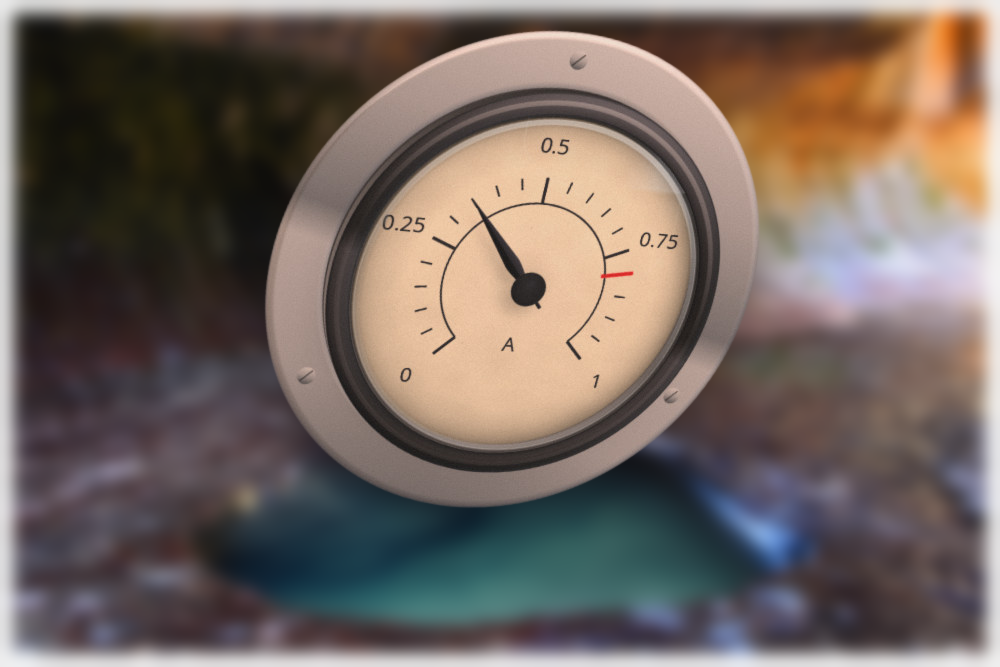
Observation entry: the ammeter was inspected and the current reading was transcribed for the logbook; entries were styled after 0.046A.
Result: 0.35A
